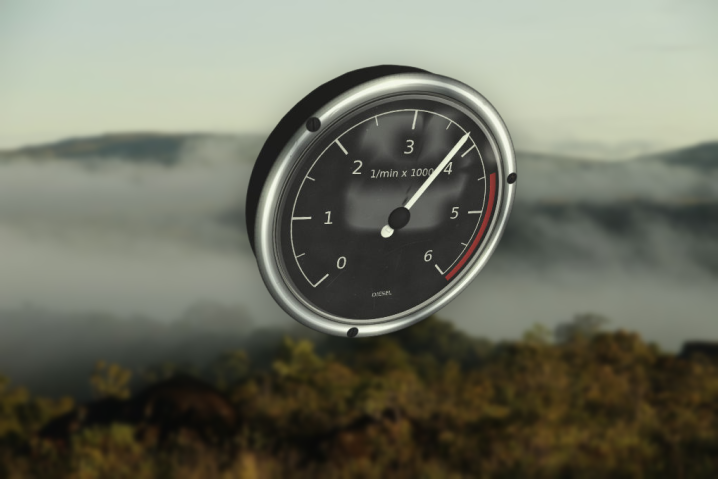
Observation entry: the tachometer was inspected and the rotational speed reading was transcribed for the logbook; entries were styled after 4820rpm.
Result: 3750rpm
